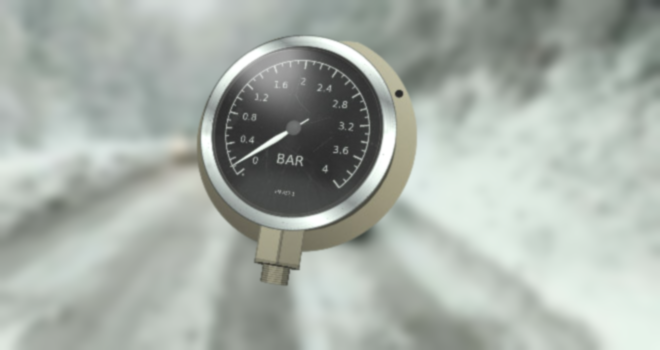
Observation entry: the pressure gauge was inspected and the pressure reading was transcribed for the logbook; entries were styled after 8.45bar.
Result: 0.1bar
